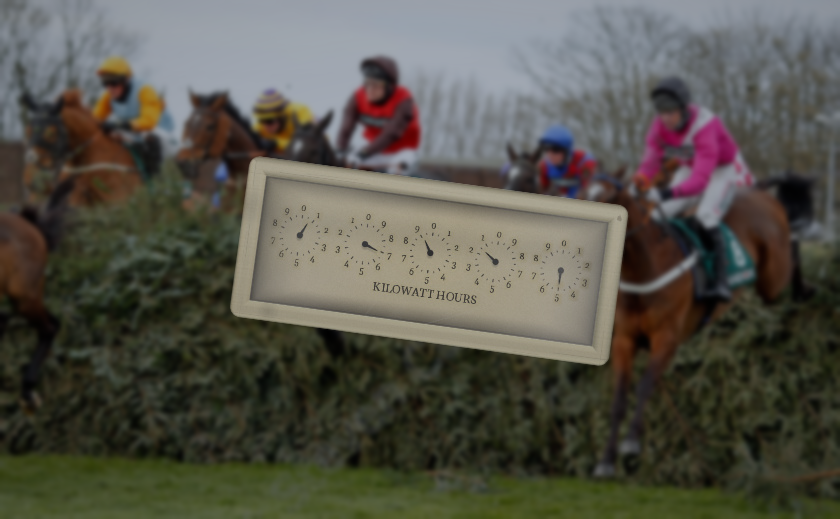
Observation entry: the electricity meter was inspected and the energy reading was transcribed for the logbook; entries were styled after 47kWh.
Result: 6915kWh
